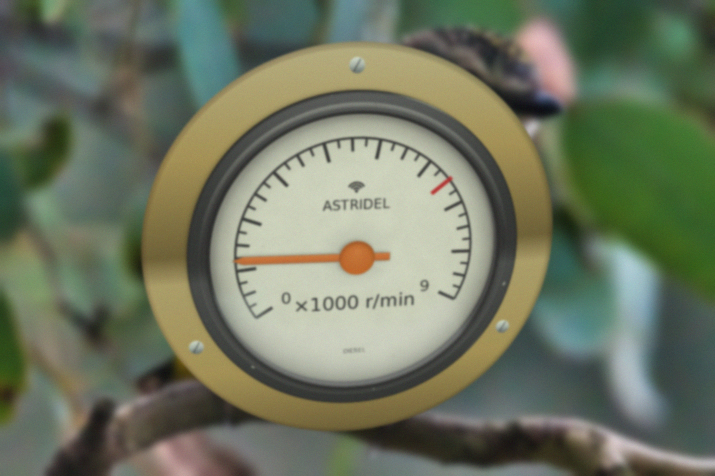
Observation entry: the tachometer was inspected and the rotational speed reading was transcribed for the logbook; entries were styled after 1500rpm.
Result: 1250rpm
